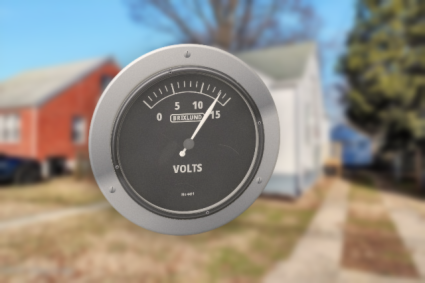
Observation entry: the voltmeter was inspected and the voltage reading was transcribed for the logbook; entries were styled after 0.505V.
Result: 13V
